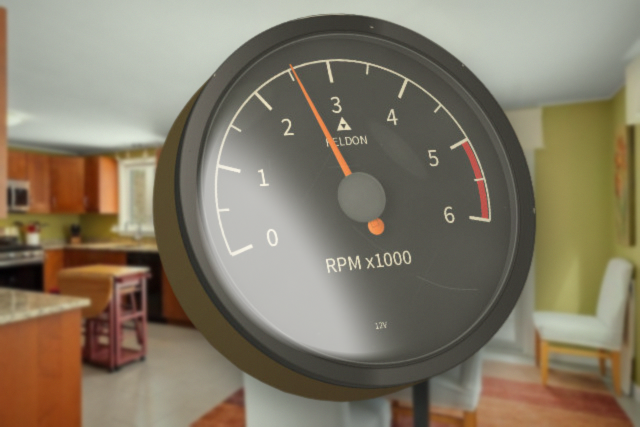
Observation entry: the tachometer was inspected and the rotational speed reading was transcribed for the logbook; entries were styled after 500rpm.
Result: 2500rpm
